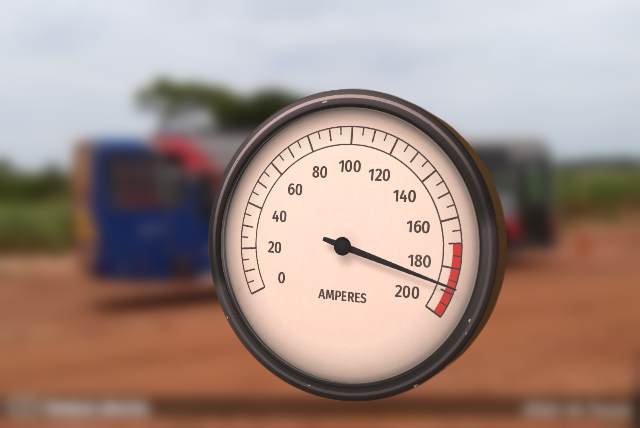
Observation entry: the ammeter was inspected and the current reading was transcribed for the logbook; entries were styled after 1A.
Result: 187.5A
